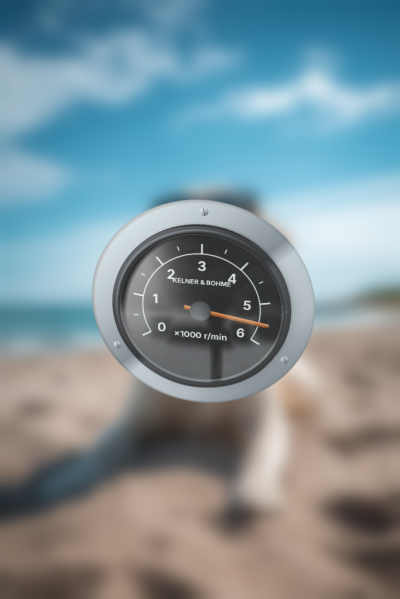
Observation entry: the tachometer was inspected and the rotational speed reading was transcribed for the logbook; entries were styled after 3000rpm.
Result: 5500rpm
